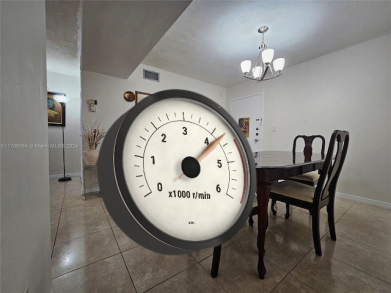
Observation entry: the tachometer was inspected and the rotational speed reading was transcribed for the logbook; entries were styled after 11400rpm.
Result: 4250rpm
